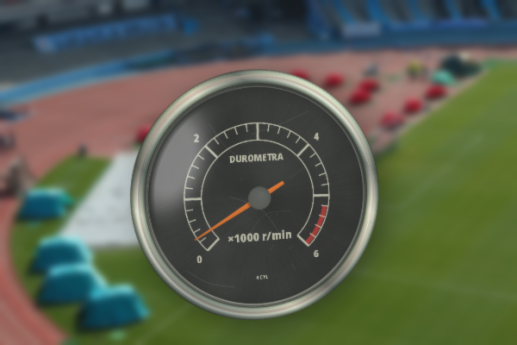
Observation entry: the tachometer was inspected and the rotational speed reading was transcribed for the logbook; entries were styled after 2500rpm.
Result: 300rpm
